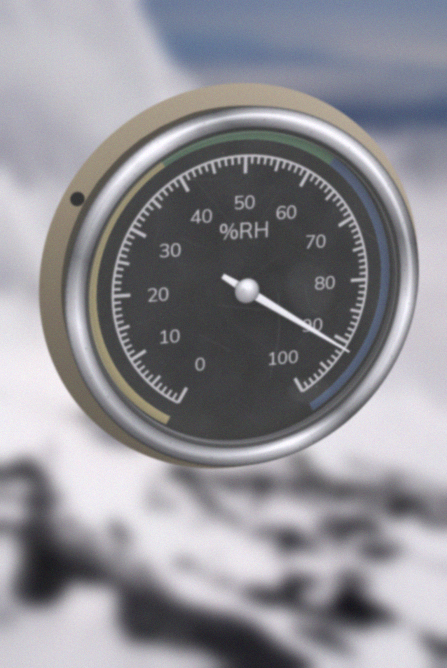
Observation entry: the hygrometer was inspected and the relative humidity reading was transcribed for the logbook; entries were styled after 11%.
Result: 91%
